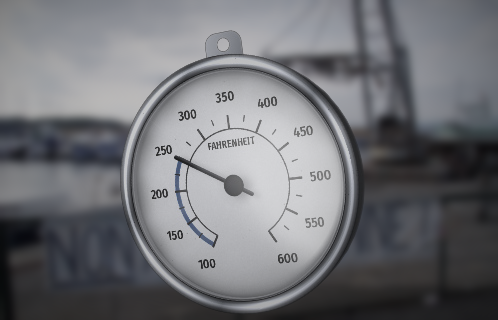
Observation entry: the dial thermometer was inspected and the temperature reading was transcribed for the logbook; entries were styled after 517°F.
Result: 250°F
